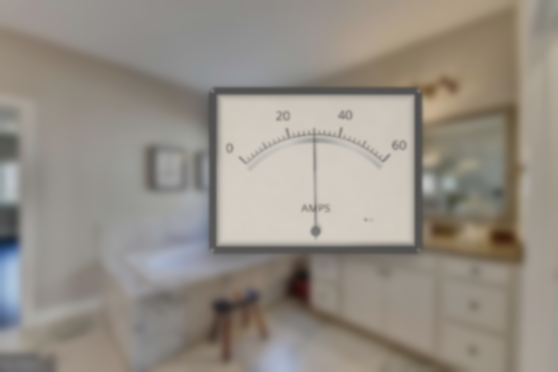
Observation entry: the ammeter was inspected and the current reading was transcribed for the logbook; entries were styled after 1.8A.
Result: 30A
